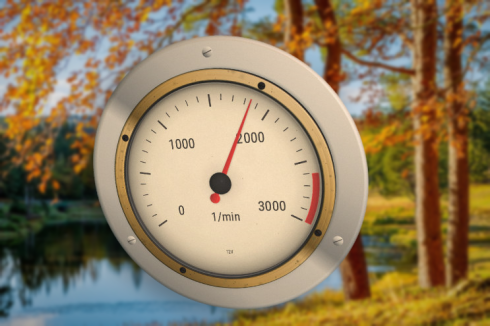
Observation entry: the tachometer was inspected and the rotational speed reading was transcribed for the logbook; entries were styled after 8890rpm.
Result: 1850rpm
